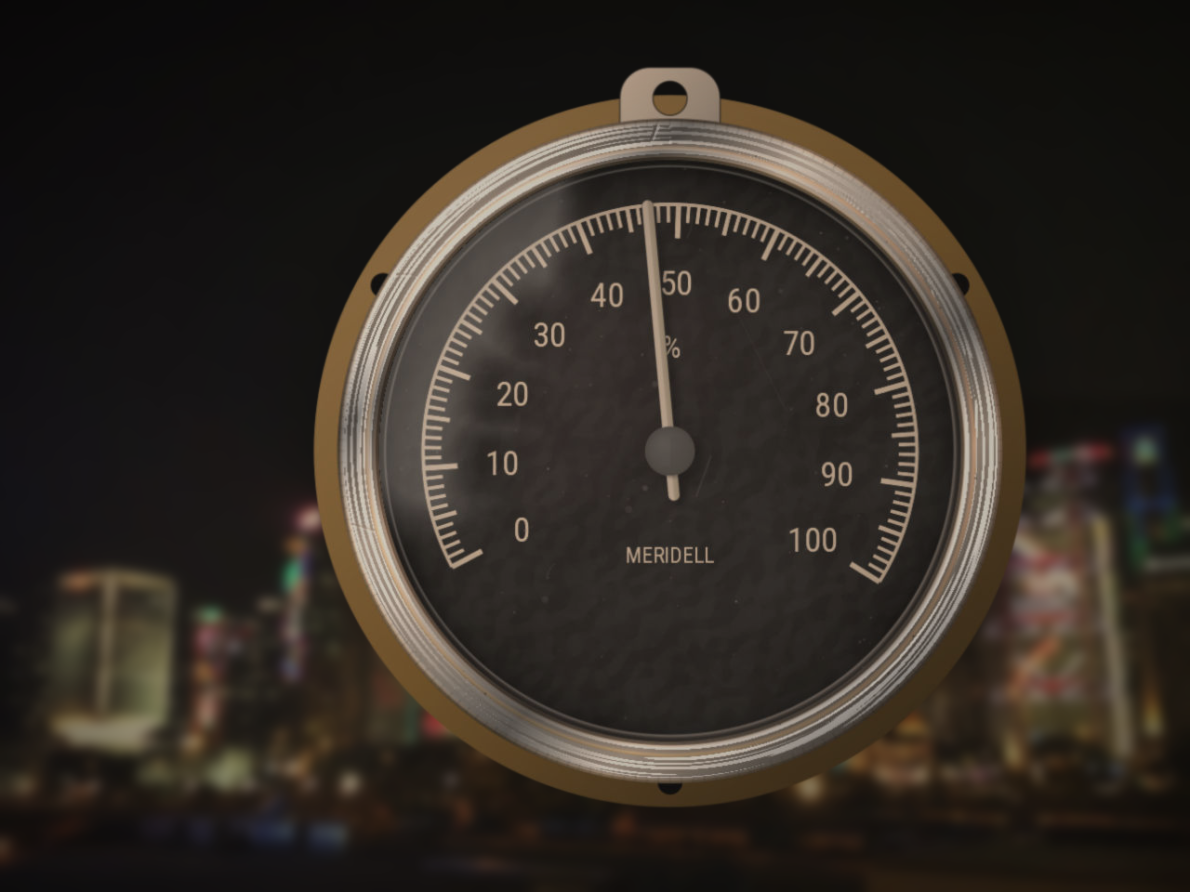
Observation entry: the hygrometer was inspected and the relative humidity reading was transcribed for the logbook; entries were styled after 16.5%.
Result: 47%
